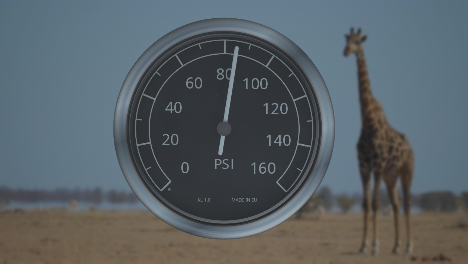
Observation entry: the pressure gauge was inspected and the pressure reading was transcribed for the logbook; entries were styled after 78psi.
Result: 85psi
